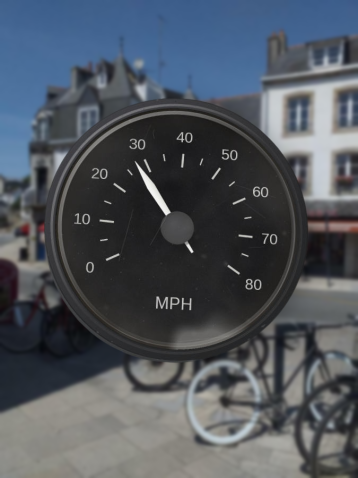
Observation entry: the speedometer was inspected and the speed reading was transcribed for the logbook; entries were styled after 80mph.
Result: 27.5mph
